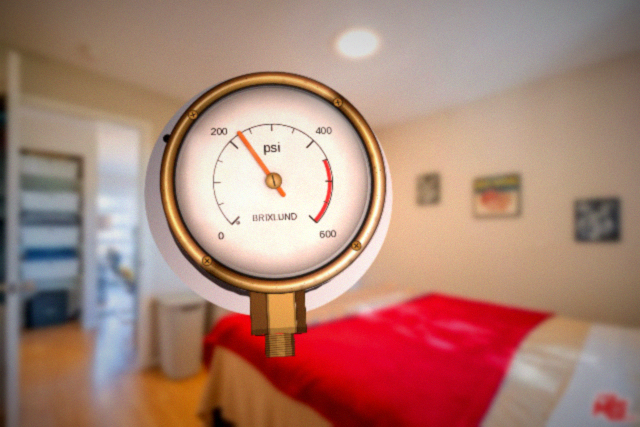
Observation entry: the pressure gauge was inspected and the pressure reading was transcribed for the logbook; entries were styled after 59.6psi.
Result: 225psi
